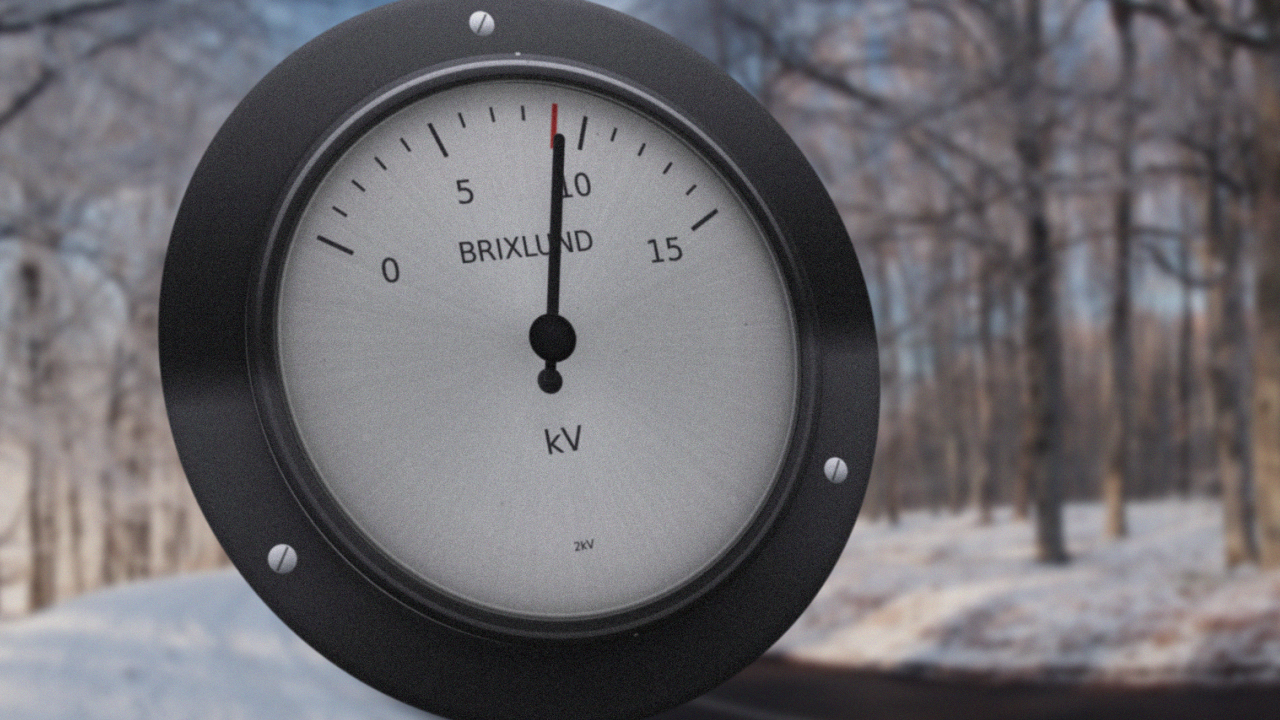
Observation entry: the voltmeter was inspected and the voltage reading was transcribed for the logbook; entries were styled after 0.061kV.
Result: 9kV
